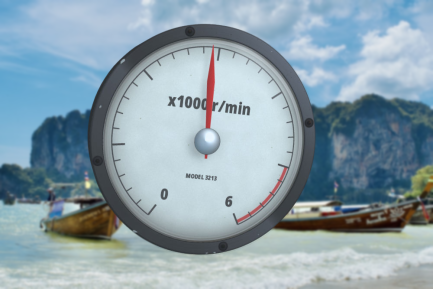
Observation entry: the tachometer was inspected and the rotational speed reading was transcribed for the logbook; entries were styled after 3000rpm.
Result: 2900rpm
